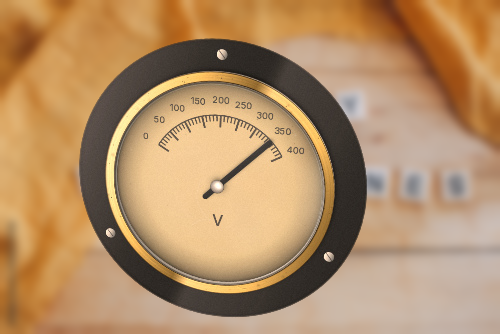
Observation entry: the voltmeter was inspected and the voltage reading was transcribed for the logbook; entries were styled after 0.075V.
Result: 350V
